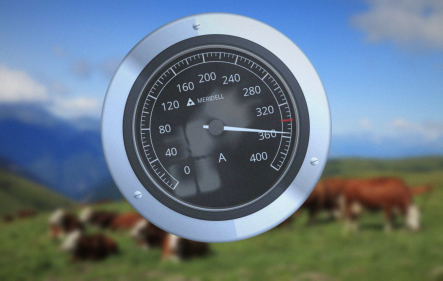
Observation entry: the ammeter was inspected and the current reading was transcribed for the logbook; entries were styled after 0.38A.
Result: 355A
